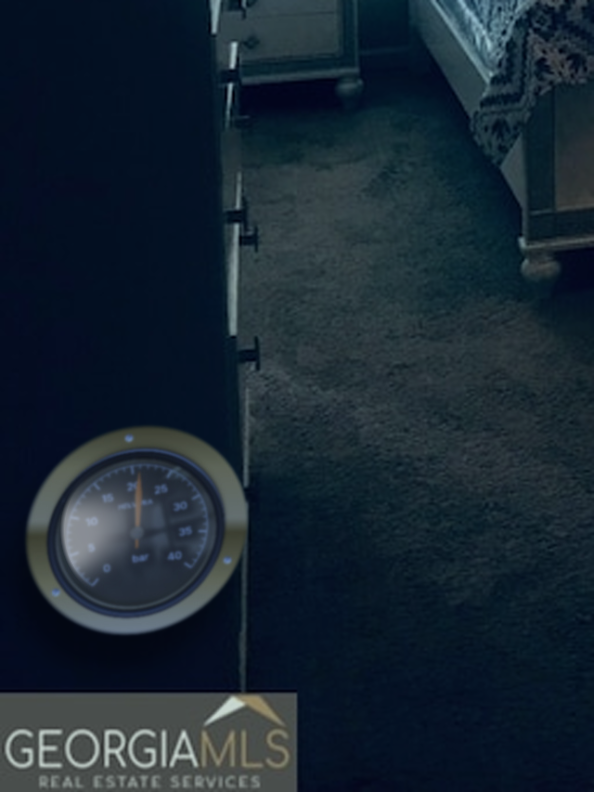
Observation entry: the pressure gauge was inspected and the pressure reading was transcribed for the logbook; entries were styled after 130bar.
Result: 21bar
